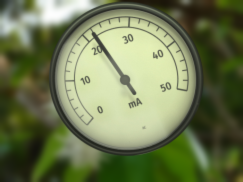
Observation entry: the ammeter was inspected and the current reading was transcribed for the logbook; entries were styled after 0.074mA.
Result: 22mA
